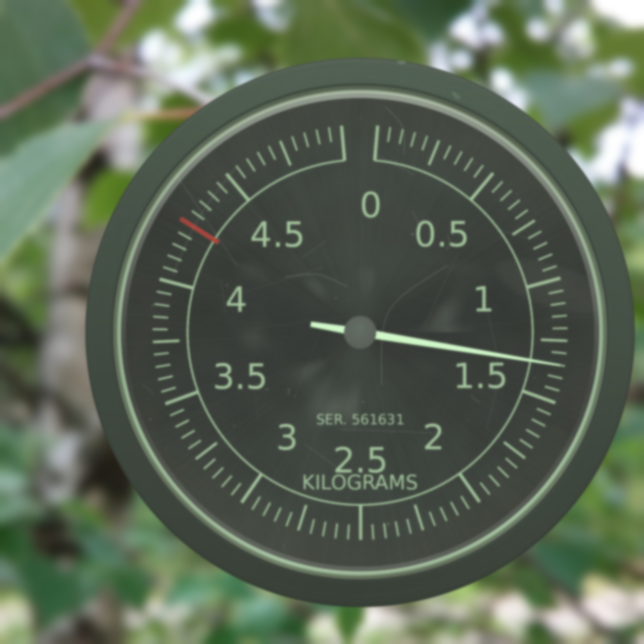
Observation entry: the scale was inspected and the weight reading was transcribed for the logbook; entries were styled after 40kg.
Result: 1.35kg
